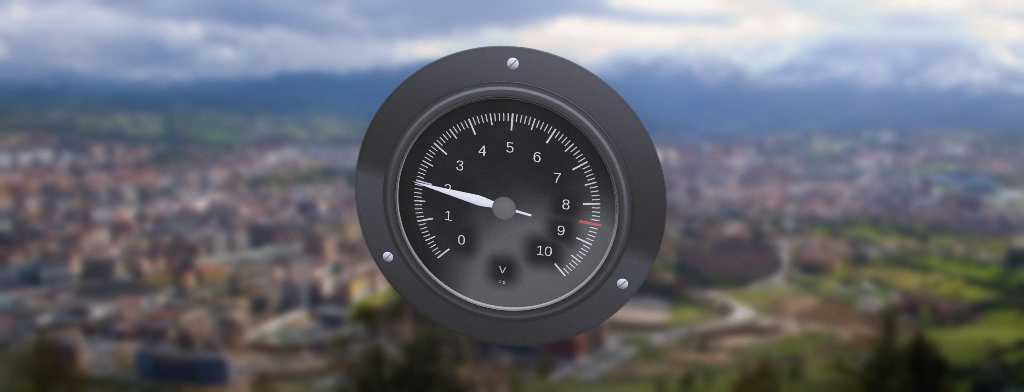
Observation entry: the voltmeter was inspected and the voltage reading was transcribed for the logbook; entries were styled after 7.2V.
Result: 2V
